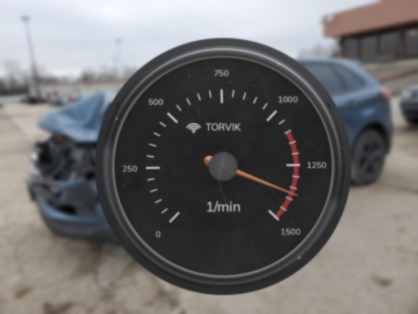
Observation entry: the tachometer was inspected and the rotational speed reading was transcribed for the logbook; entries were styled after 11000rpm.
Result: 1375rpm
